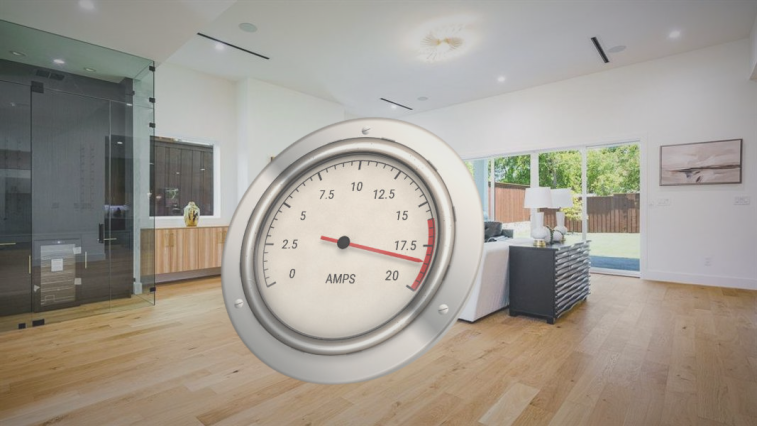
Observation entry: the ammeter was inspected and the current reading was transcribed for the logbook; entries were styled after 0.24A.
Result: 18.5A
